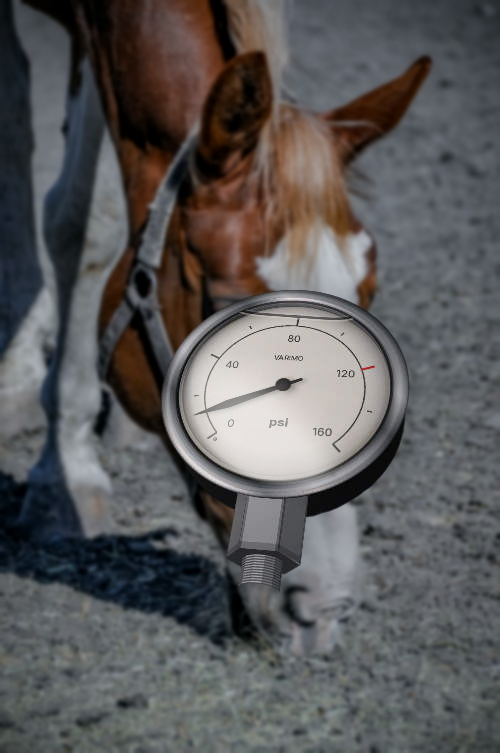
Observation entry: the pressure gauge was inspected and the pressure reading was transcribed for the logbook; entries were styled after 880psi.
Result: 10psi
